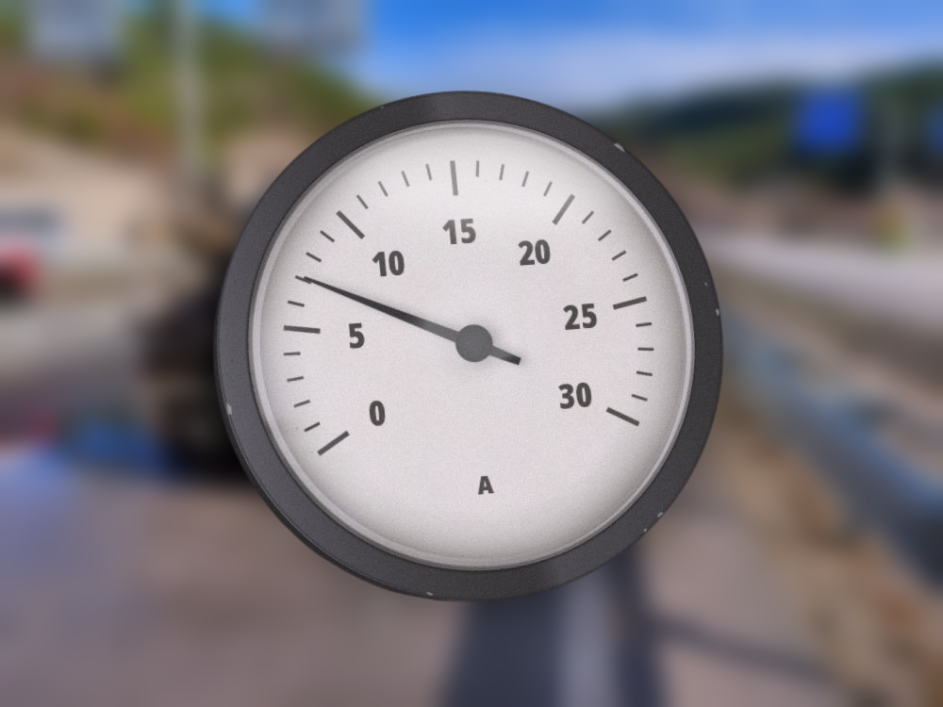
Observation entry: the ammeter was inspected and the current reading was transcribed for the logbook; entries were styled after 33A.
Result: 7A
